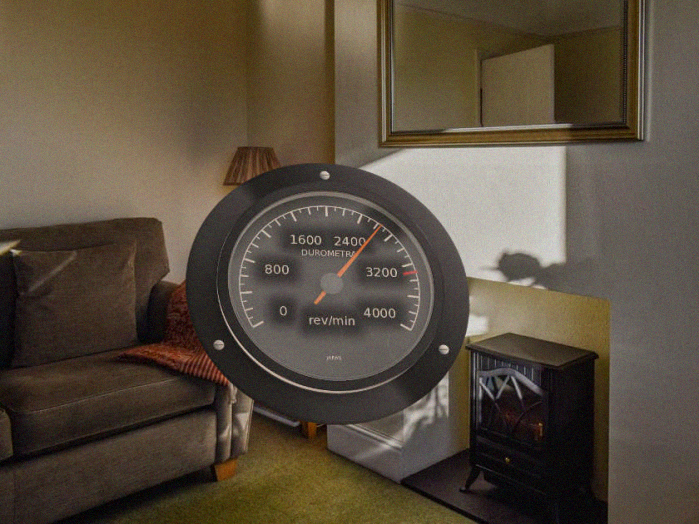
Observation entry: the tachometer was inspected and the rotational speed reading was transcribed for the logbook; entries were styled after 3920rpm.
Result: 2650rpm
